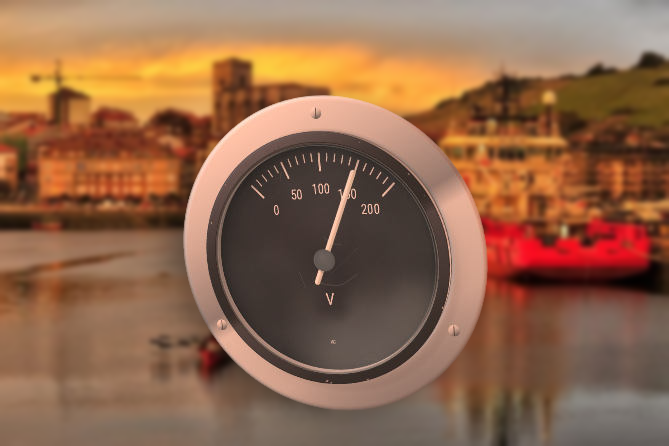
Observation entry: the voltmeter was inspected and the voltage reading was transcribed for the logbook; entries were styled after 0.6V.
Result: 150V
